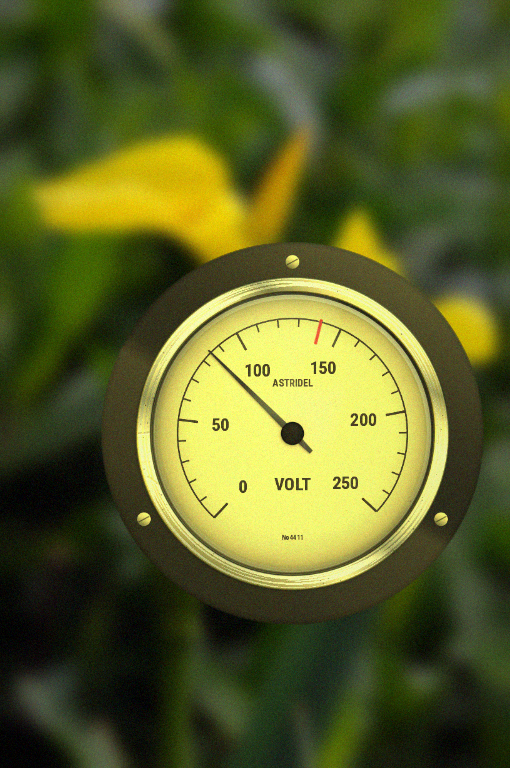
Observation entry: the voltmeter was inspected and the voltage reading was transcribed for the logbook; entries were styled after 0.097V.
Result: 85V
